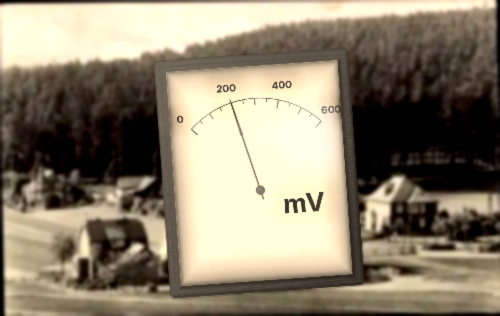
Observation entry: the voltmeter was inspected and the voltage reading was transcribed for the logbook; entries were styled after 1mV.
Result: 200mV
